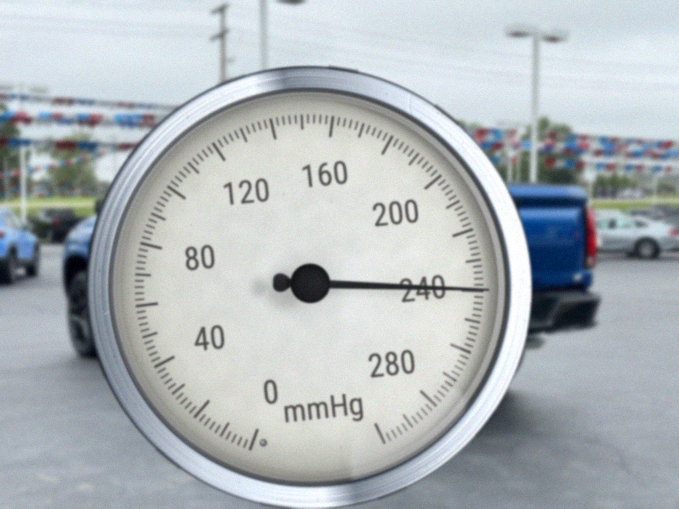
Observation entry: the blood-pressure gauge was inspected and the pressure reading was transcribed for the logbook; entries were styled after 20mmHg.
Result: 240mmHg
